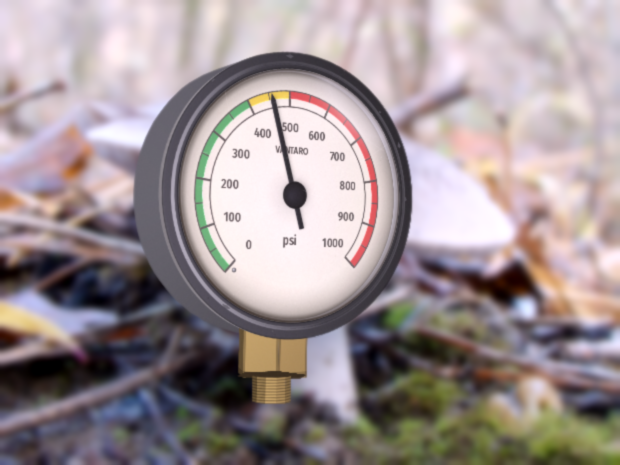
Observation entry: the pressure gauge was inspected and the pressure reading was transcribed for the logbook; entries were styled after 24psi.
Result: 450psi
